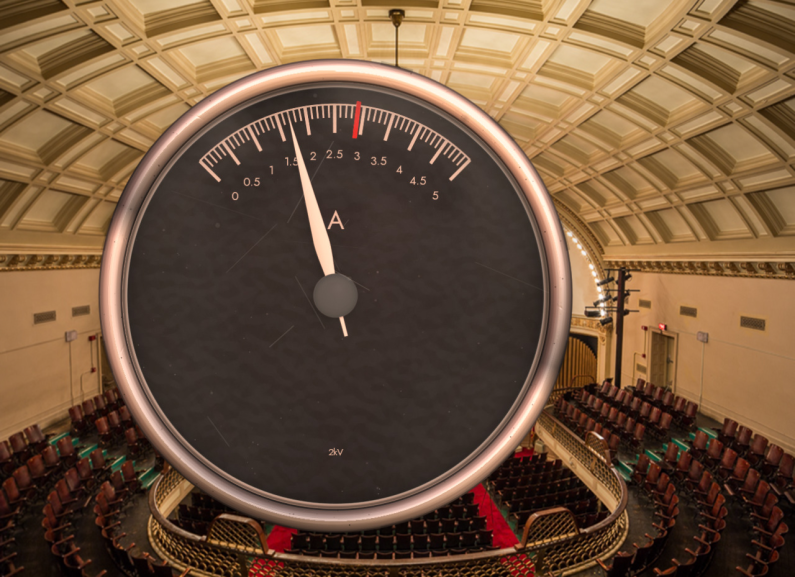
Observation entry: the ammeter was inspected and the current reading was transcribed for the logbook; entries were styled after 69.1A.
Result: 1.7A
